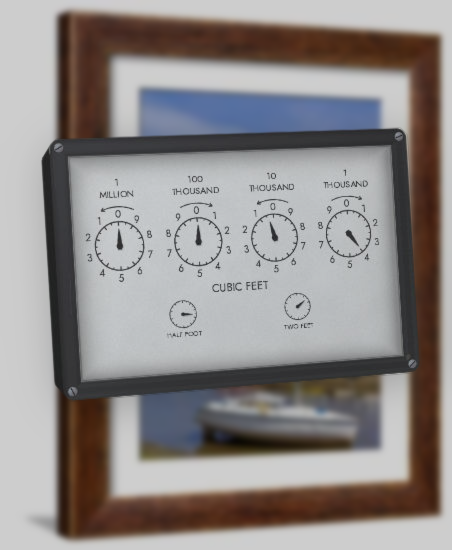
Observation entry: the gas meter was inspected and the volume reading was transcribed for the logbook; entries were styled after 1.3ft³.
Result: 400ft³
